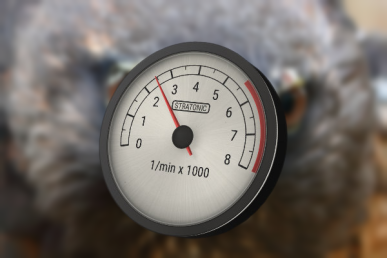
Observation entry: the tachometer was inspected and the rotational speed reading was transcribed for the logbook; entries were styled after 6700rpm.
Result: 2500rpm
